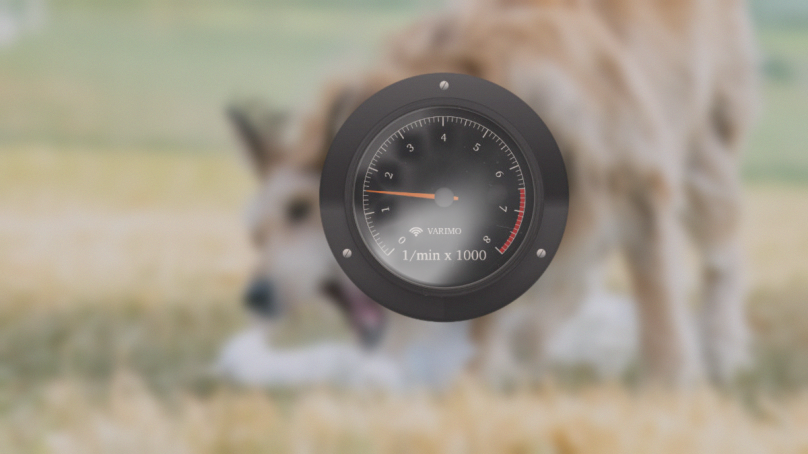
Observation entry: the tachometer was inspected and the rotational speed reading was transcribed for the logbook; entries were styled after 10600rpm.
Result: 1500rpm
